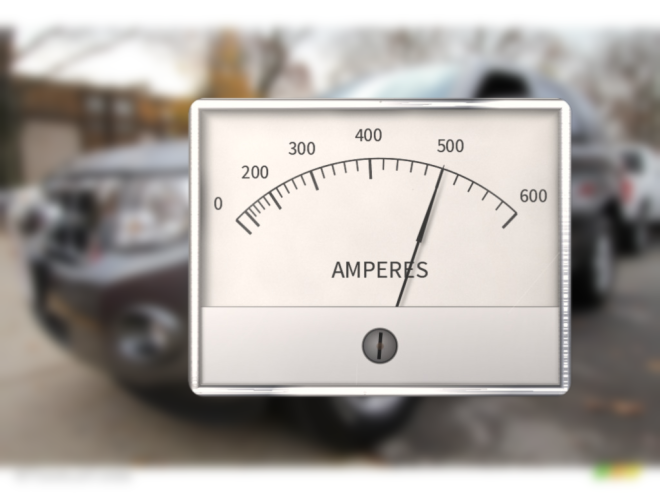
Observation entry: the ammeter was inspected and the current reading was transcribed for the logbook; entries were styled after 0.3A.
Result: 500A
